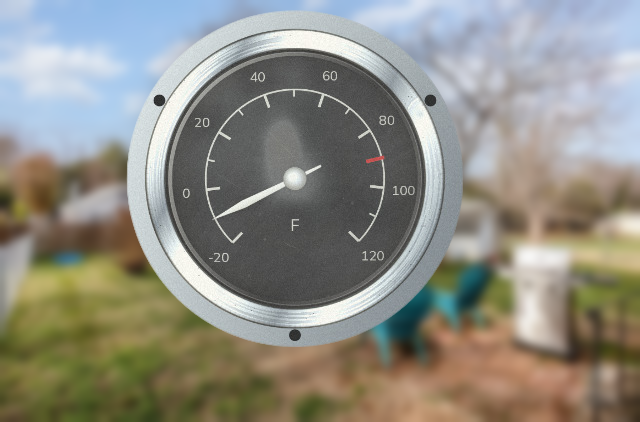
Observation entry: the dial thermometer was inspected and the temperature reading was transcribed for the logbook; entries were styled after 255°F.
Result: -10°F
